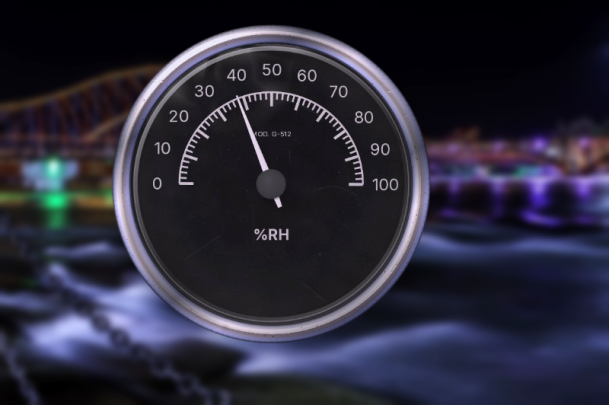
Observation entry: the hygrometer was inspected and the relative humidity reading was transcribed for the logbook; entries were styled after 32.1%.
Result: 38%
